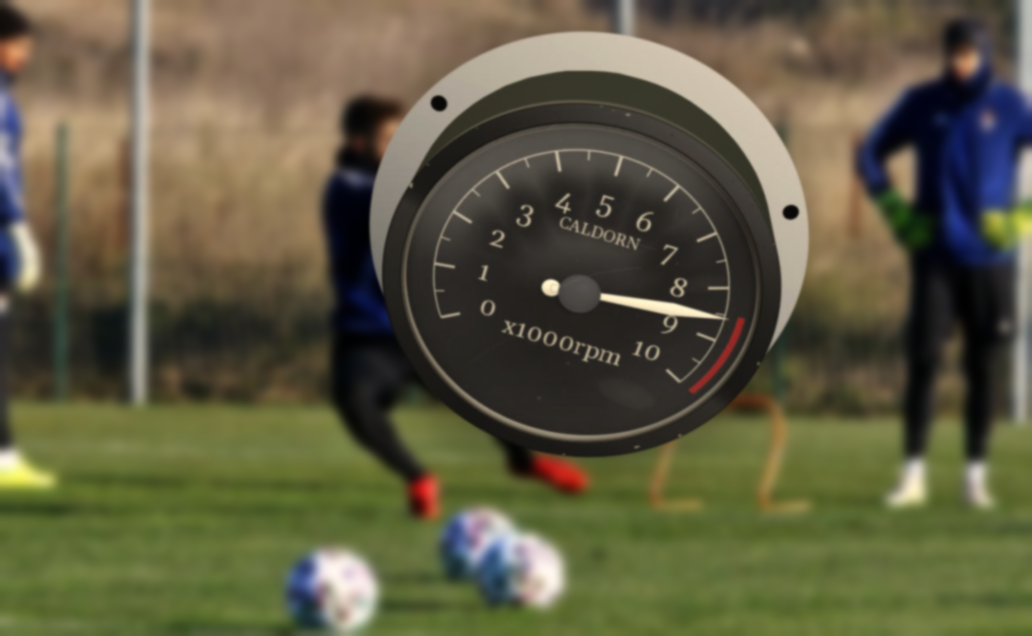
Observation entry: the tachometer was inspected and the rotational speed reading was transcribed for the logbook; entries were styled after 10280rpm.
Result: 8500rpm
